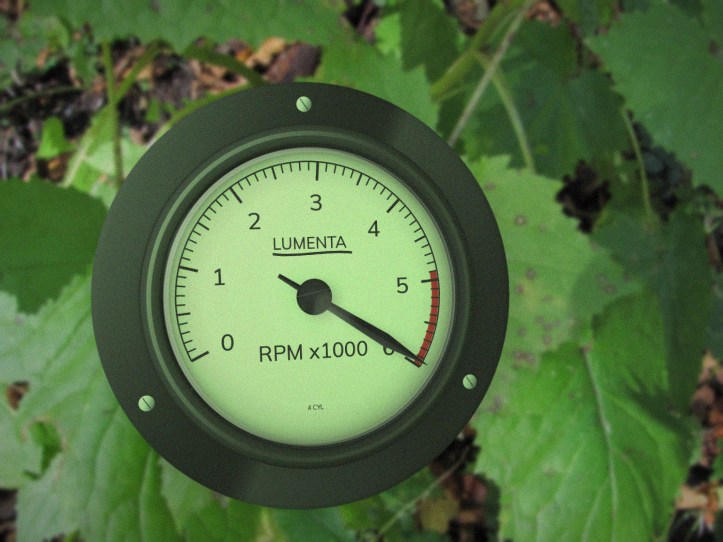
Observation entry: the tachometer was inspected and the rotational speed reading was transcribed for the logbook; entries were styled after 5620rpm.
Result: 5950rpm
